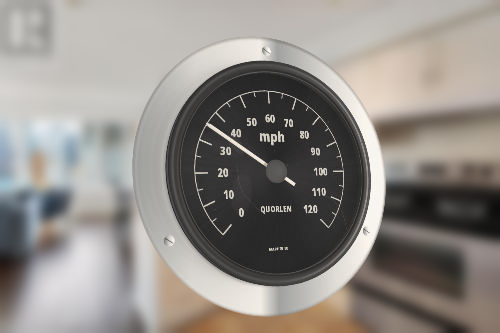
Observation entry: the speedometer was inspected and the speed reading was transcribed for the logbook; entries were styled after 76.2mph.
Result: 35mph
